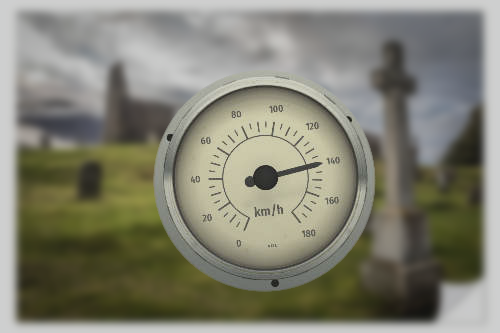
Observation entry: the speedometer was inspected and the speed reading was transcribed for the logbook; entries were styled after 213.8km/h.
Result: 140km/h
